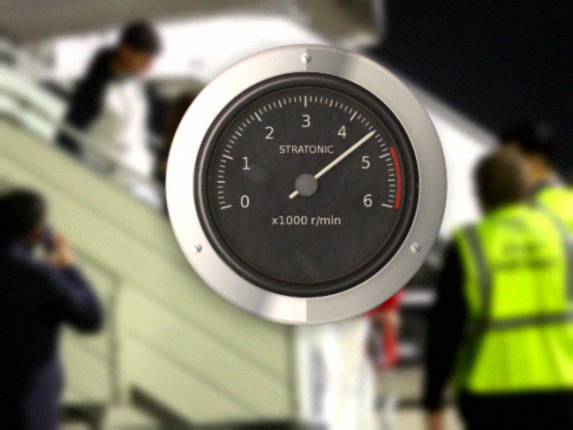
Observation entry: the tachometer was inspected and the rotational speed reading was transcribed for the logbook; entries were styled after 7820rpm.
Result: 4500rpm
